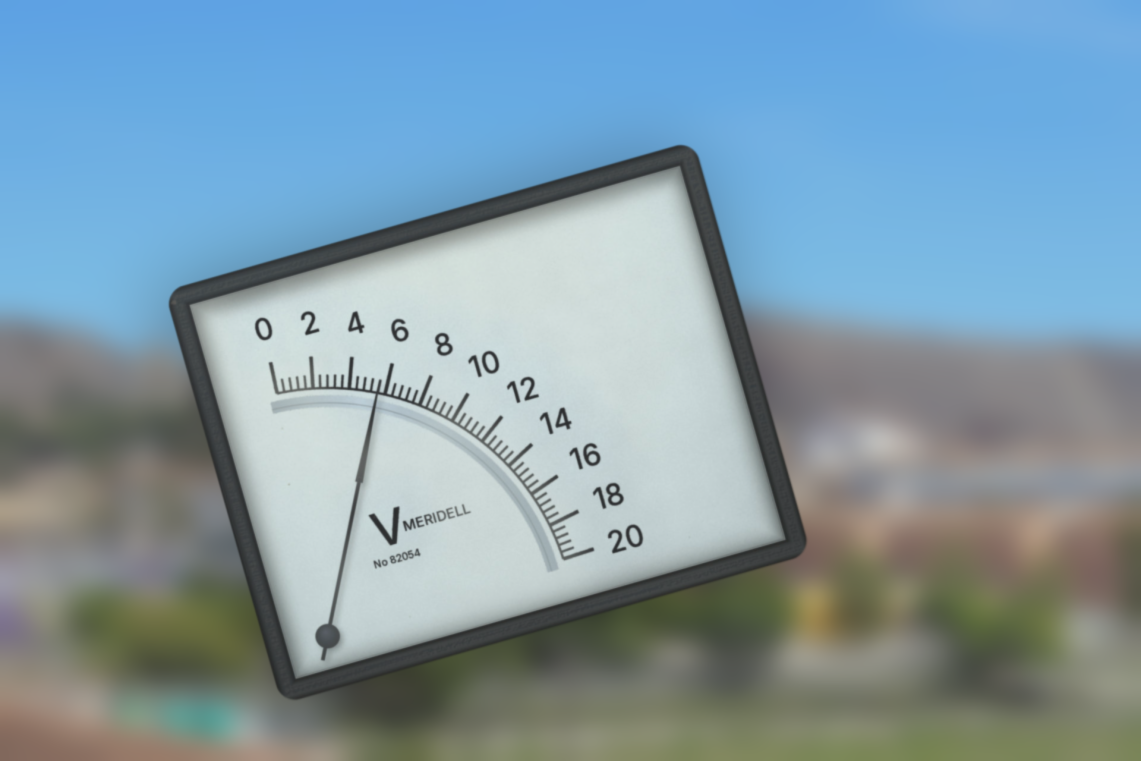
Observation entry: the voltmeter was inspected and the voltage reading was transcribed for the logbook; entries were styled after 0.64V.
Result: 5.6V
